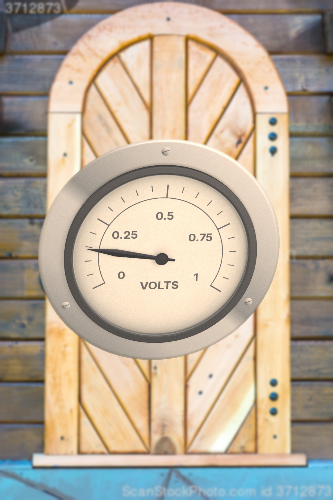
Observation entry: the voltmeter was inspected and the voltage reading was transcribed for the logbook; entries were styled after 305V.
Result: 0.15V
